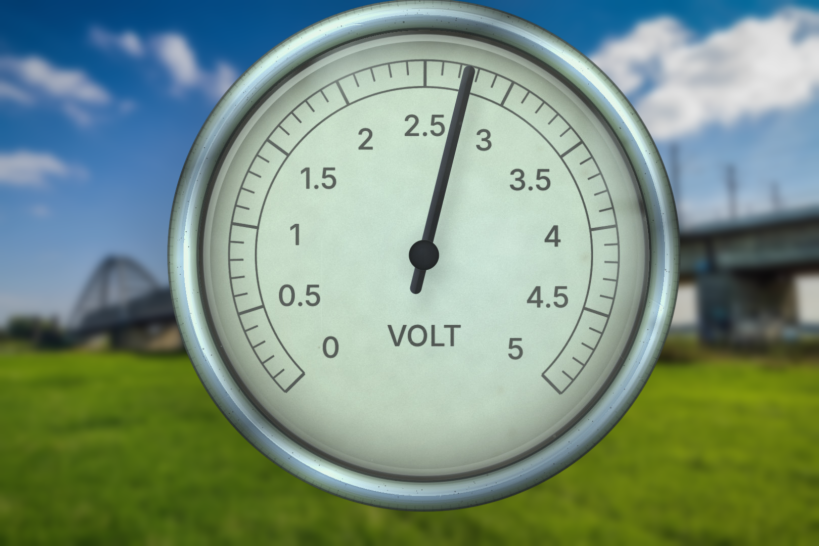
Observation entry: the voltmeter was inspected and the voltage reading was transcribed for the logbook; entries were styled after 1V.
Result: 2.75V
